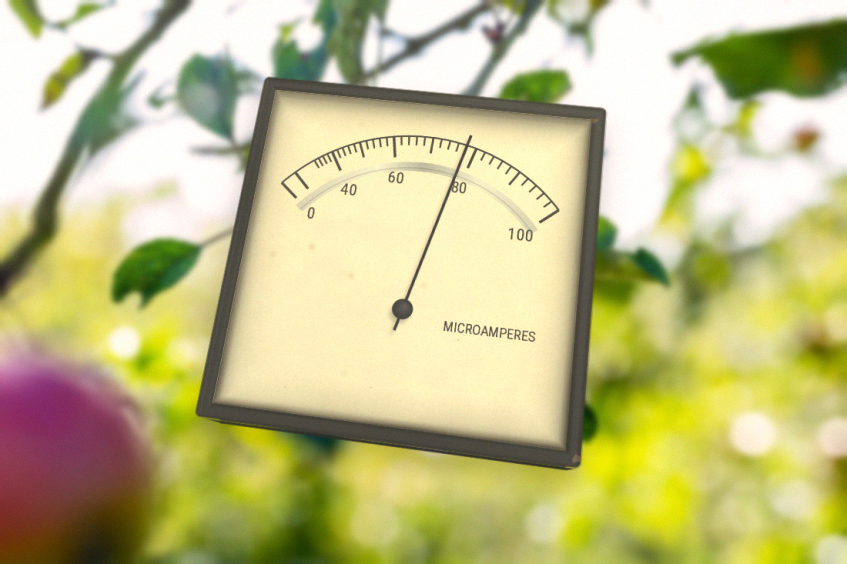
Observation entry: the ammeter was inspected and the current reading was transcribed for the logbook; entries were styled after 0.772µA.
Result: 78µA
